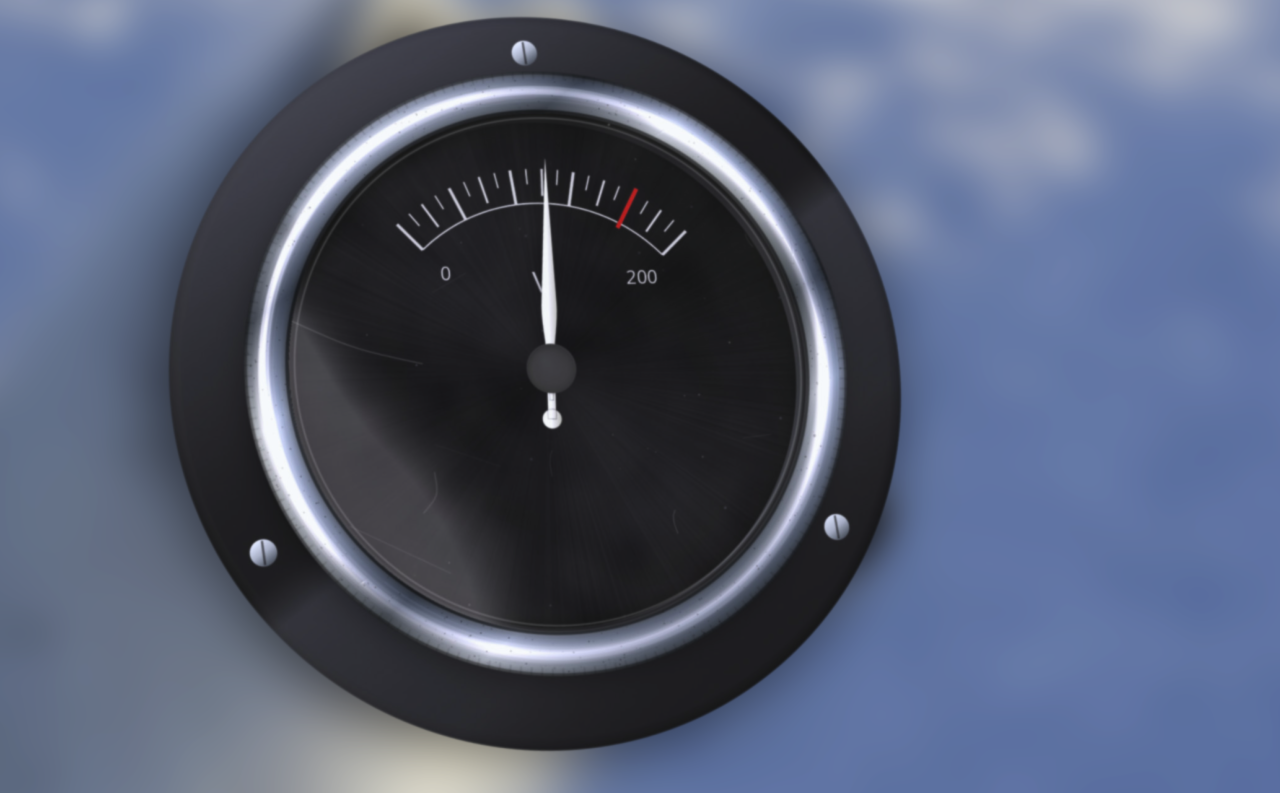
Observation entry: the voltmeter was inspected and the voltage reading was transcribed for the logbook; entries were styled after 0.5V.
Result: 100V
